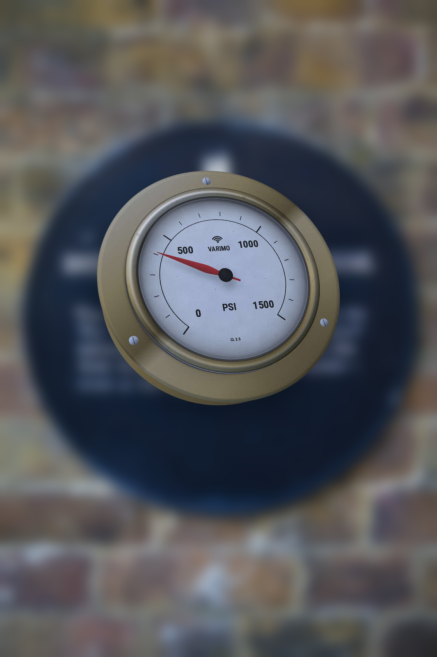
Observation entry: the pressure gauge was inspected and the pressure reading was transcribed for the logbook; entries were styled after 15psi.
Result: 400psi
